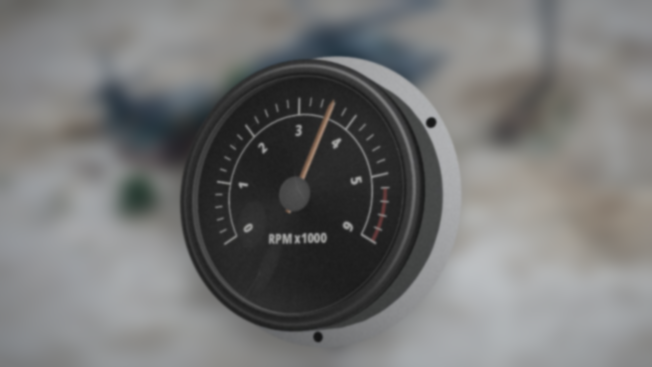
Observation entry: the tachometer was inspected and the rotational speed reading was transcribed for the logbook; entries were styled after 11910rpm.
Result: 3600rpm
